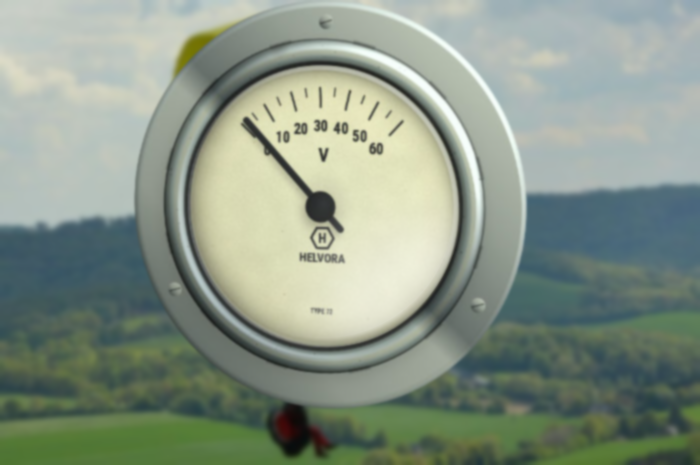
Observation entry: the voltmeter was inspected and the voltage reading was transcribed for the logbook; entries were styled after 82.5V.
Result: 2.5V
